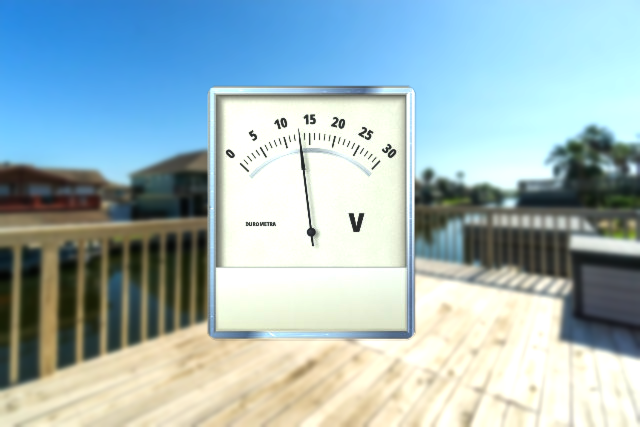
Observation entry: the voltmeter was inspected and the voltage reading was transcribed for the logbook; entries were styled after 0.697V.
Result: 13V
